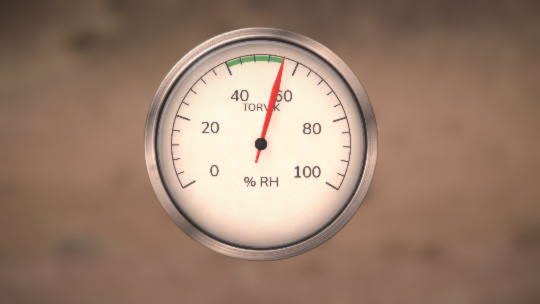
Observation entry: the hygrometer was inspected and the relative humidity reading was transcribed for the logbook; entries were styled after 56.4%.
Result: 56%
